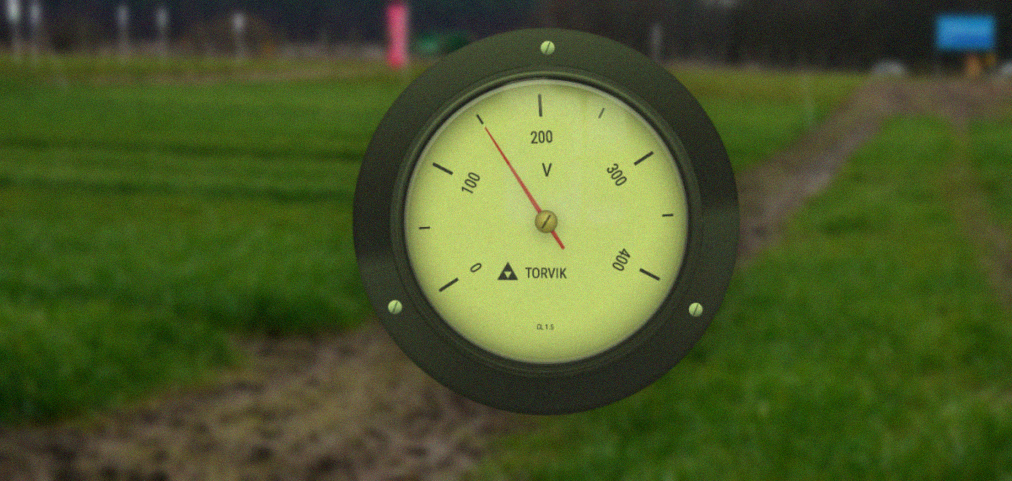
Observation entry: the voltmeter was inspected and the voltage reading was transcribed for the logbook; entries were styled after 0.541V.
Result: 150V
